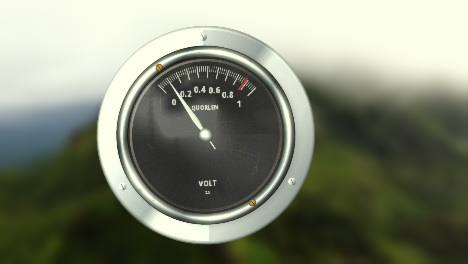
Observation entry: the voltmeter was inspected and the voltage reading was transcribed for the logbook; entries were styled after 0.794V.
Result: 0.1V
